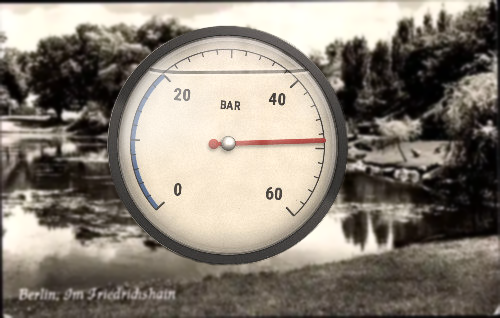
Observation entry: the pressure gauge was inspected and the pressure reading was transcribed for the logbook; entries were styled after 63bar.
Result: 49bar
